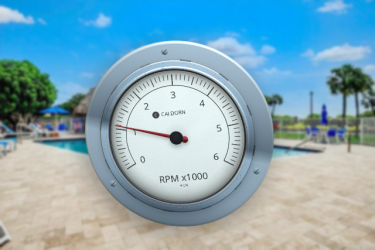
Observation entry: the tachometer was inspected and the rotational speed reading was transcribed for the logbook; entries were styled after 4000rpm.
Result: 1100rpm
